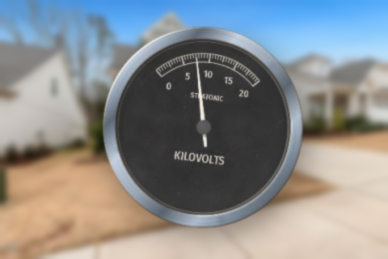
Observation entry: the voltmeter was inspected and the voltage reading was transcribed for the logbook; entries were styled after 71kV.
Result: 7.5kV
